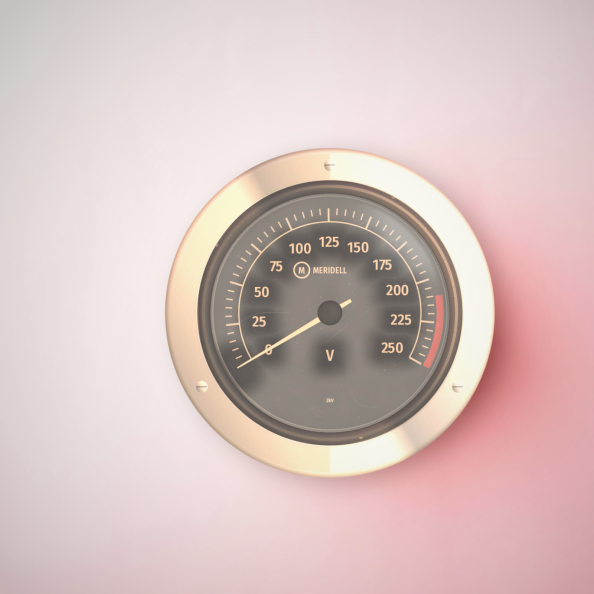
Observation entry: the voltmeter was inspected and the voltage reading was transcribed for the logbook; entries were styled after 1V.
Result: 0V
